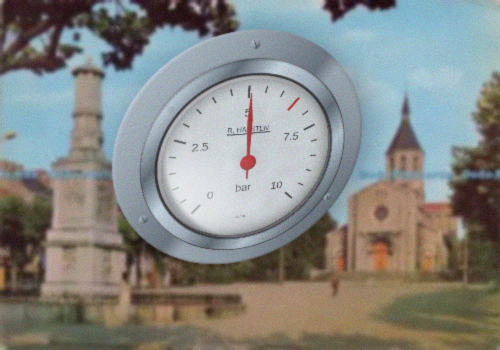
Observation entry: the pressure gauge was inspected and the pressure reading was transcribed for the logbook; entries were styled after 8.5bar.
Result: 5bar
